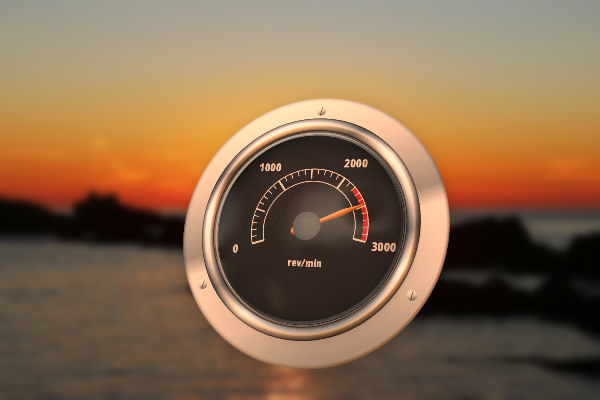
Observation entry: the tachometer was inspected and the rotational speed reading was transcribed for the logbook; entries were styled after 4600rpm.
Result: 2500rpm
